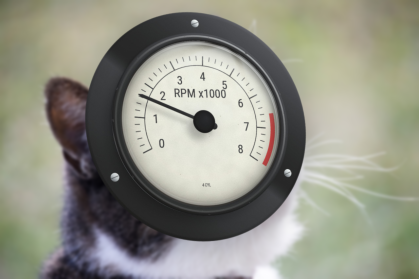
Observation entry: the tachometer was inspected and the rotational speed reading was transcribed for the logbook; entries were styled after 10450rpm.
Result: 1600rpm
